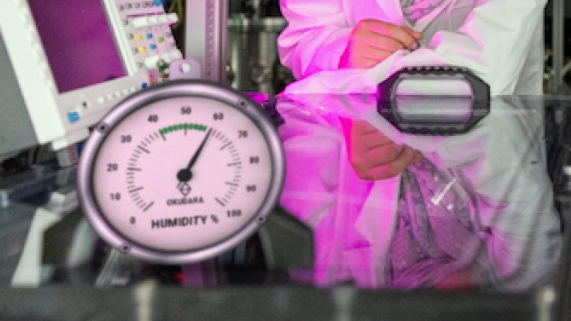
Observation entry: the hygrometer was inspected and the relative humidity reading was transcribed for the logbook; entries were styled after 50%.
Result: 60%
